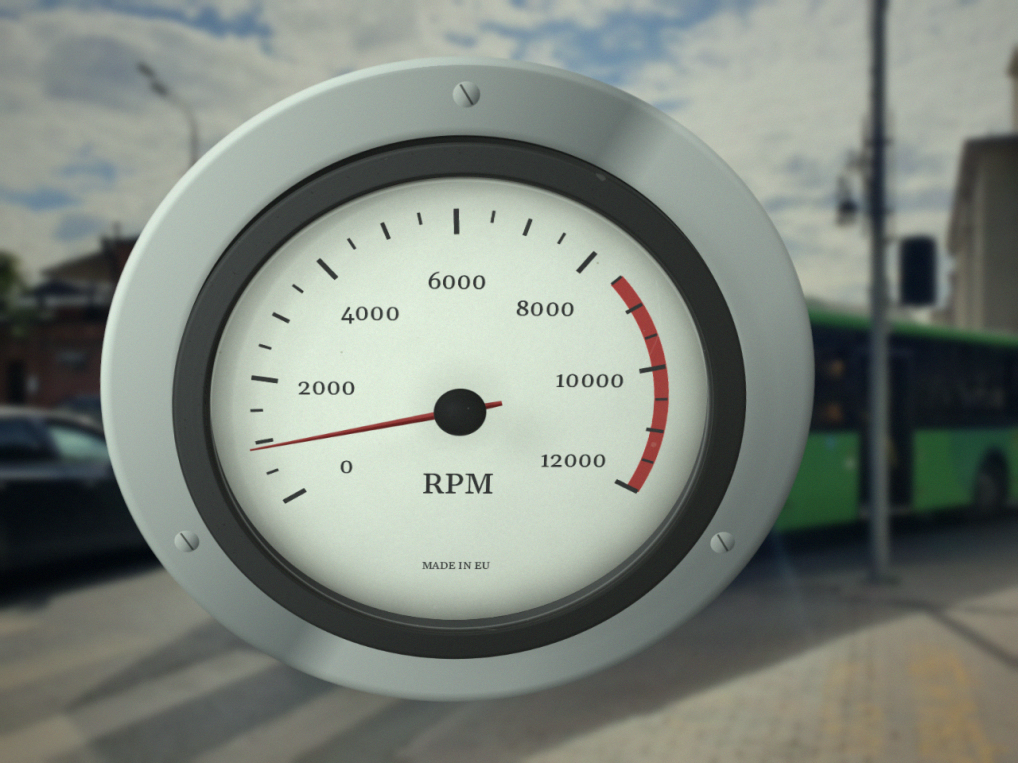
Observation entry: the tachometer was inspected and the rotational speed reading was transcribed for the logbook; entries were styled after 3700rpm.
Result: 1000rpm
